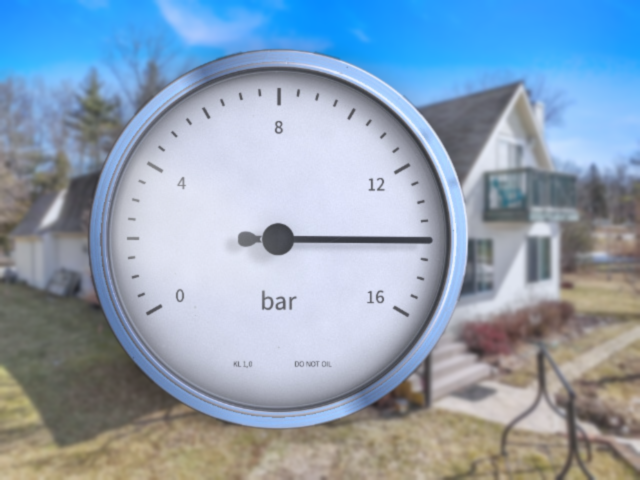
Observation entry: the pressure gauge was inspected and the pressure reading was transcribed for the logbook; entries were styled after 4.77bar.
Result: 14bar
